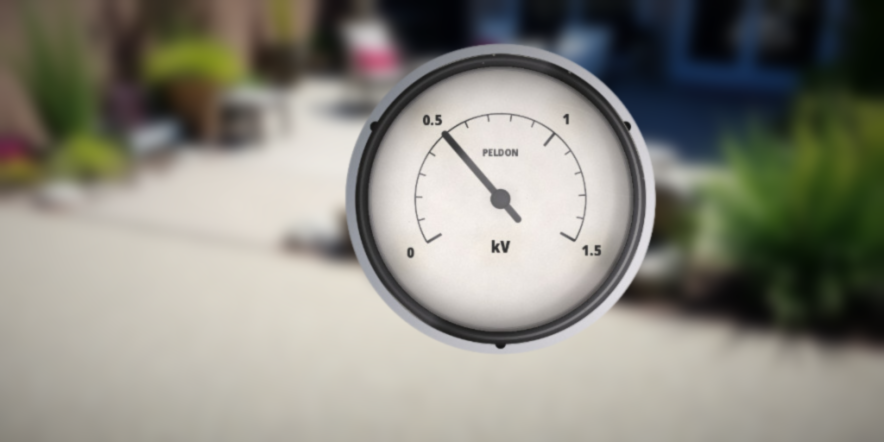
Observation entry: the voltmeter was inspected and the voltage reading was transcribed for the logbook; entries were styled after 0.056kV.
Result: 0.5kV
